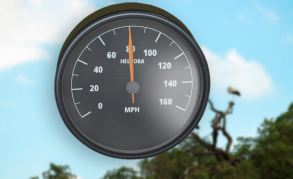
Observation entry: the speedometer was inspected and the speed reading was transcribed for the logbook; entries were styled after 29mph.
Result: 80mph
